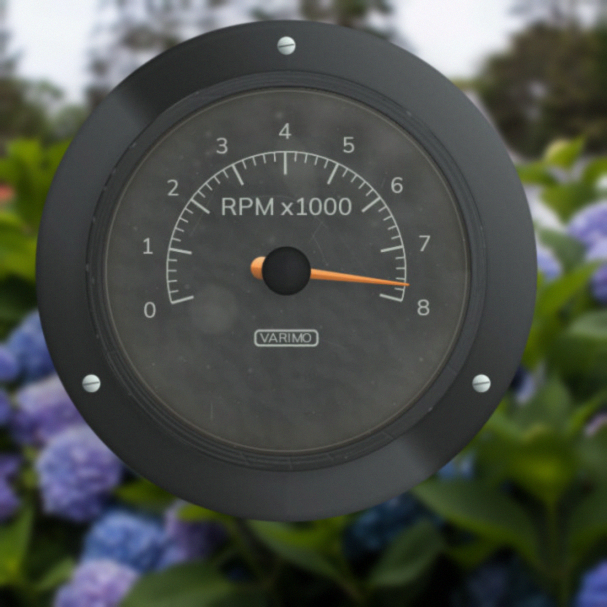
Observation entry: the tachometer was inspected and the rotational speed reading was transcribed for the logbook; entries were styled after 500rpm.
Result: 7700rpm
